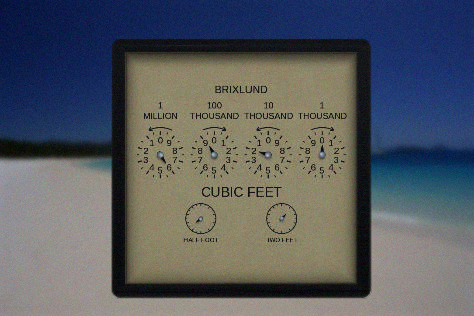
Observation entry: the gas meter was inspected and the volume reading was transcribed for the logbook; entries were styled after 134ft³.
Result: 592000ft³
